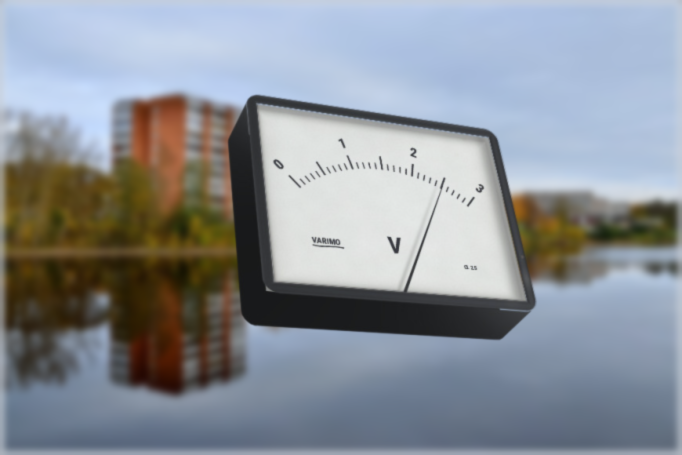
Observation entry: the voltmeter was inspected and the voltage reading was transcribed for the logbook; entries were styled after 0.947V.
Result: 2.5V
